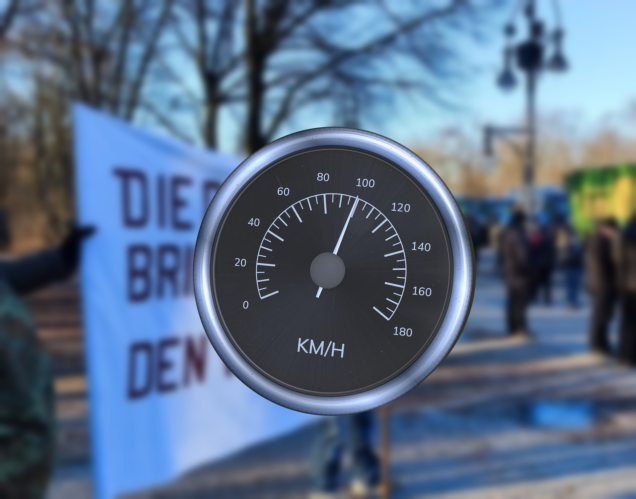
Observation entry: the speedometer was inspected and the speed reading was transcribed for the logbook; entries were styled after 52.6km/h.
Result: 100km/h
